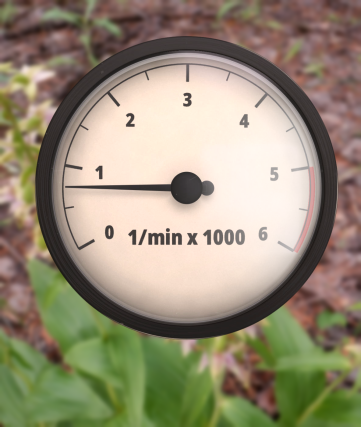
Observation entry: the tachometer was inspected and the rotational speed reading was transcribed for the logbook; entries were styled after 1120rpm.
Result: 750rpm
